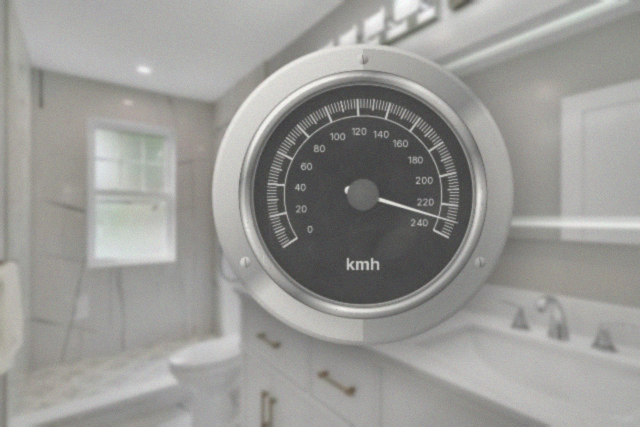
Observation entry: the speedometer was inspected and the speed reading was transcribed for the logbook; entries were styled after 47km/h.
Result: 230km/h
